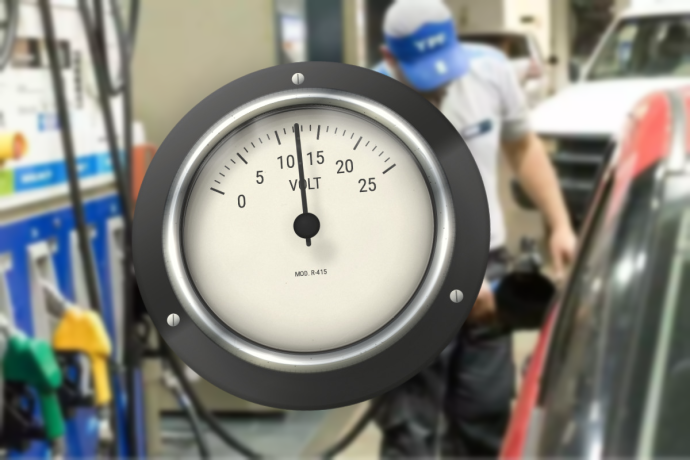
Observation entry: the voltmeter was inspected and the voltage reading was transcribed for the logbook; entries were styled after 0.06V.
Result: 12.5V
